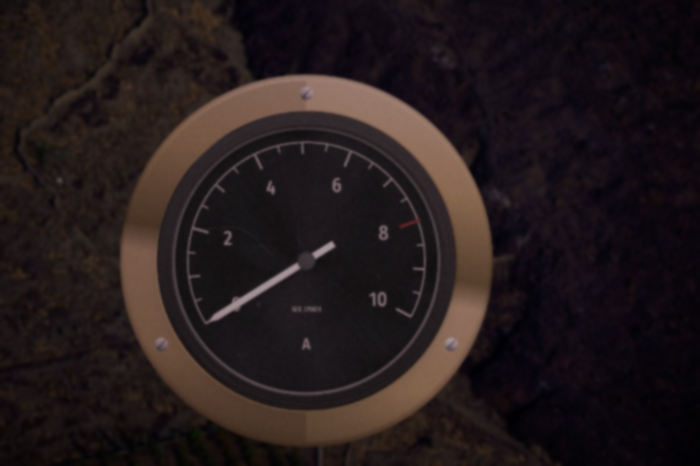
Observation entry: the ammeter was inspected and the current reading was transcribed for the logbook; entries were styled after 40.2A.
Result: 0A
